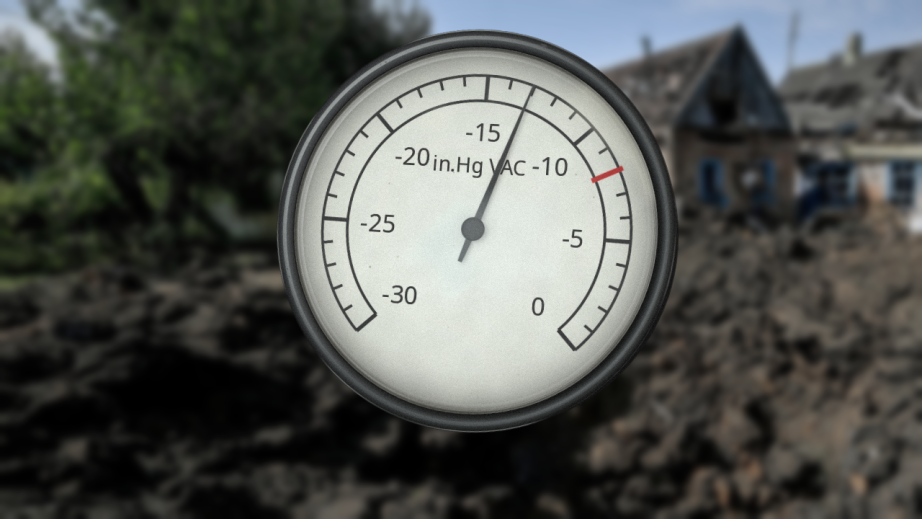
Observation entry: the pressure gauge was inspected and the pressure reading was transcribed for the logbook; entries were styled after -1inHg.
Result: -13inHg
